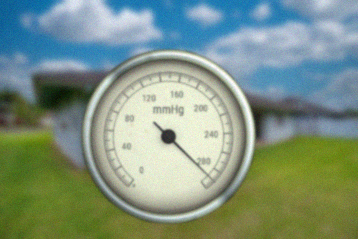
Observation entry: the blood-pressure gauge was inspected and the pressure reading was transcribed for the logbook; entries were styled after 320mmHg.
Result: 290mmHg
